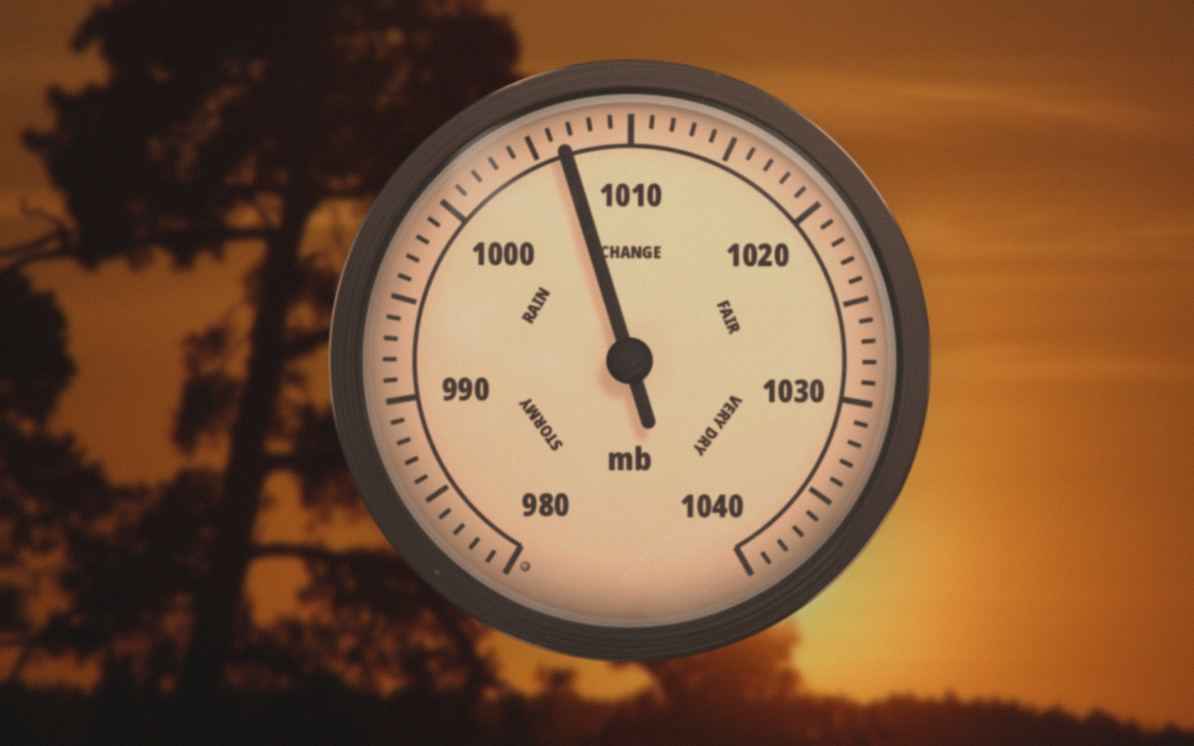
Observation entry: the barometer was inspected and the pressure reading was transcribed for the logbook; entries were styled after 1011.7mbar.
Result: 1006.5mbar
